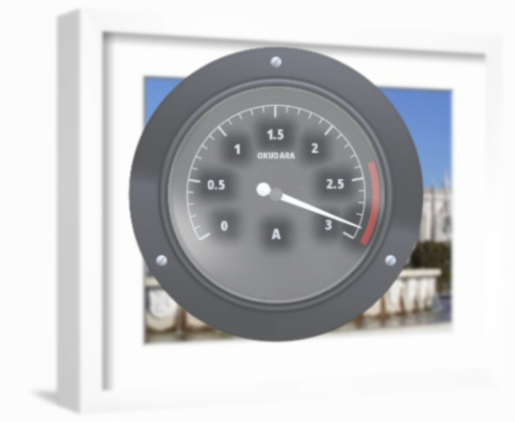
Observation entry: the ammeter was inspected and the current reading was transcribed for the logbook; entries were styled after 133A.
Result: 2.9A
